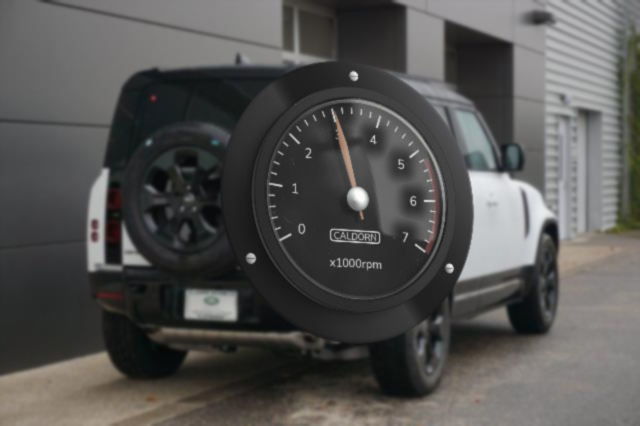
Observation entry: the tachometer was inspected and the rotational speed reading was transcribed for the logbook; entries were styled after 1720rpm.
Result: 3000rpm
